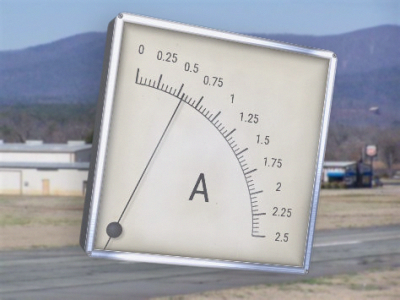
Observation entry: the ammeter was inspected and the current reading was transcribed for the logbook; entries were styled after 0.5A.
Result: 0.55A
